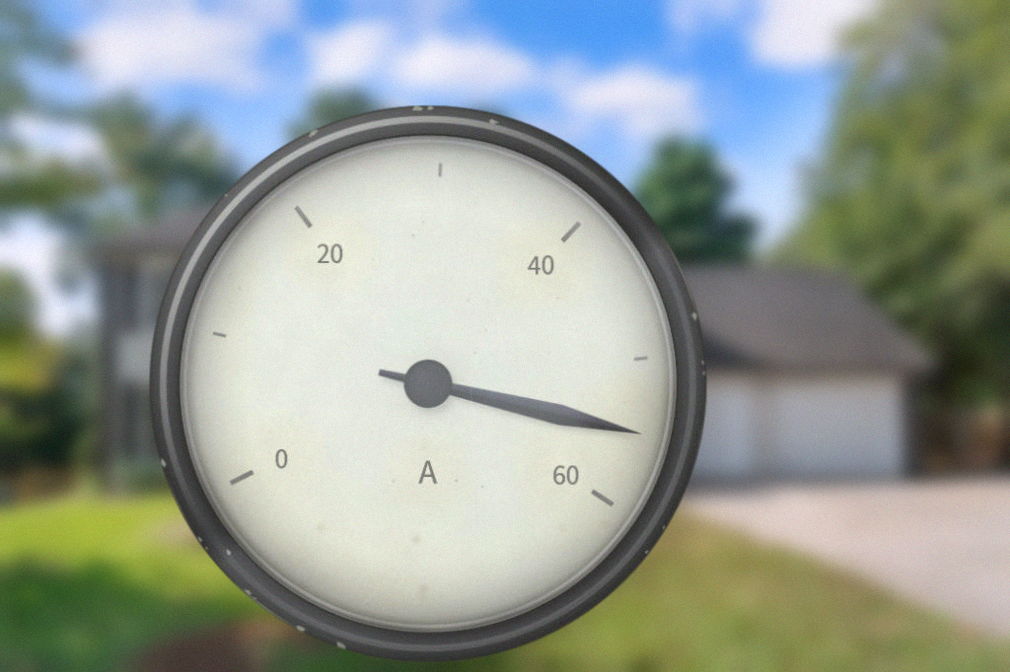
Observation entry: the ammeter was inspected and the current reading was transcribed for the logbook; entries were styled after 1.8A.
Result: 55A
